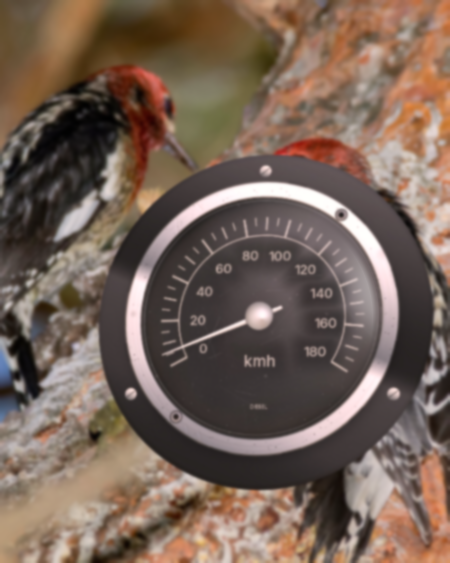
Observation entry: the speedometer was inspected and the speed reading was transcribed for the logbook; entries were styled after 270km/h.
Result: 5km/h
